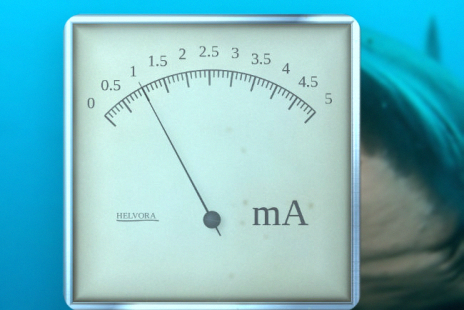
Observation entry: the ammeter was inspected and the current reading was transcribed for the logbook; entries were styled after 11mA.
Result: 1mA
